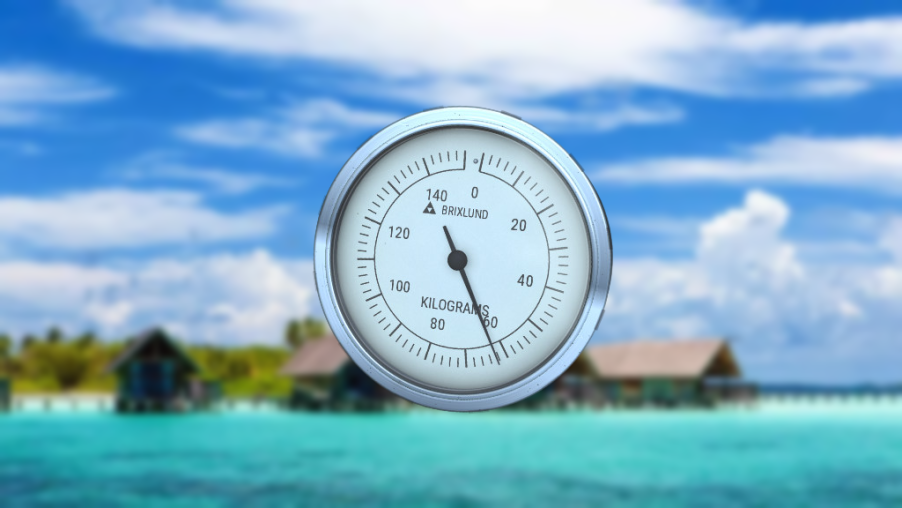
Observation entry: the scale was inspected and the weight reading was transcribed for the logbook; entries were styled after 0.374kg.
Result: 62kg
